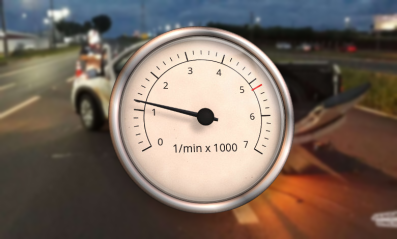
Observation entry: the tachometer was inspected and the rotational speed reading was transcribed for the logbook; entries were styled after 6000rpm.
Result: 1200rpm
